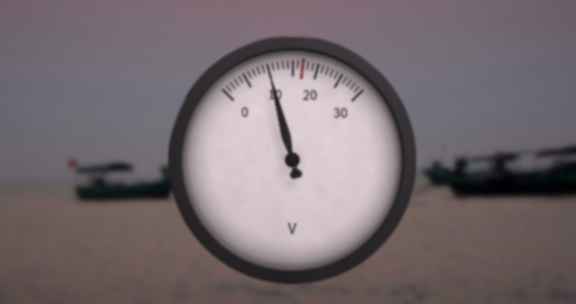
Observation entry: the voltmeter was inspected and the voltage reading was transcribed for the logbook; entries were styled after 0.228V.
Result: 10V
